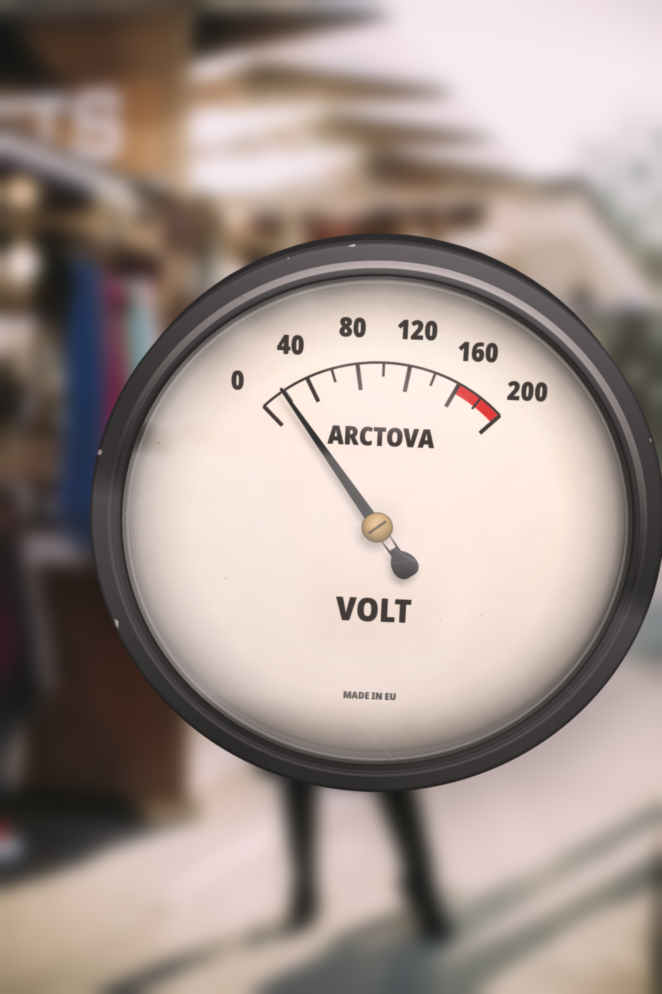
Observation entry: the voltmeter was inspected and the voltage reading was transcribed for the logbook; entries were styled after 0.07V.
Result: 20V
